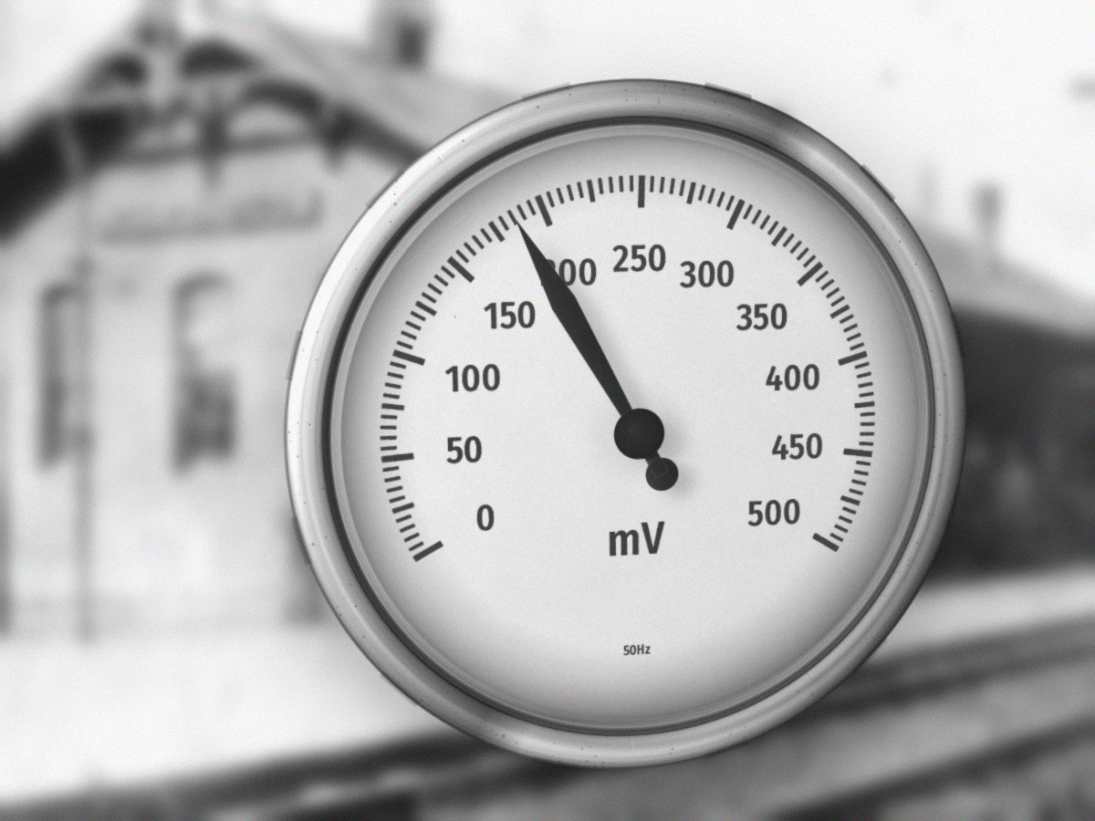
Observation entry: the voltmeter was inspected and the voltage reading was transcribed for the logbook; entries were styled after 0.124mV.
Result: 185mV
